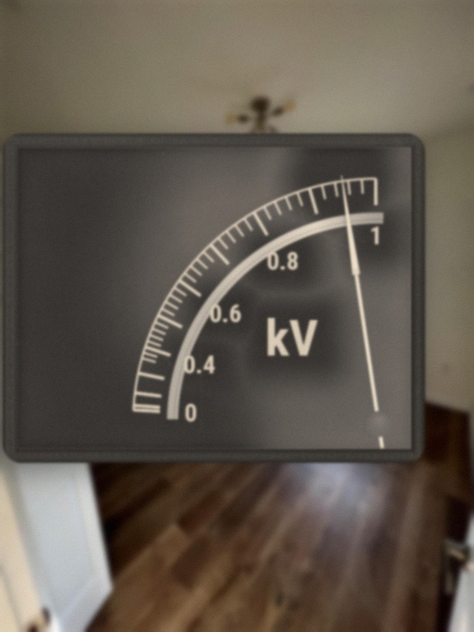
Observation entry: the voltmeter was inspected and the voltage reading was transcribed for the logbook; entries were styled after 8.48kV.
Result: 0.95kV
